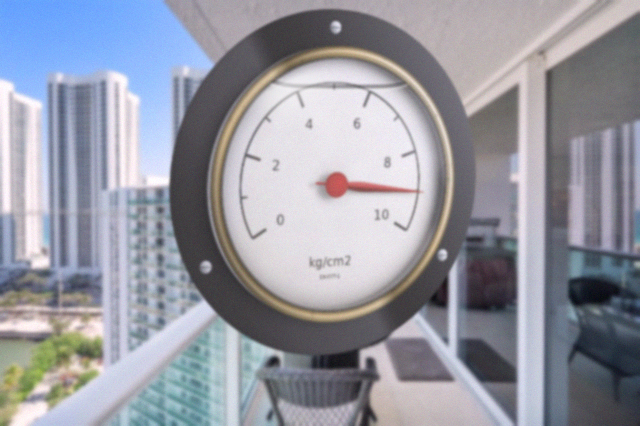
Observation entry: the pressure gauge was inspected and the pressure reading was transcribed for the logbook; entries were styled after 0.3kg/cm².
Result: 9kg/cm²
